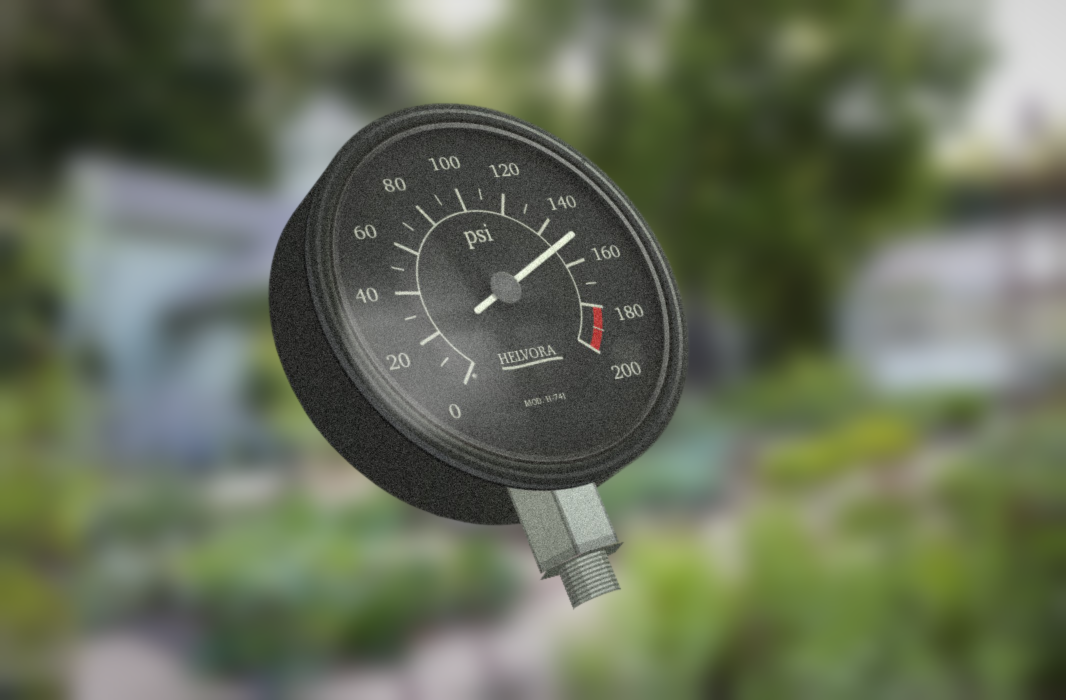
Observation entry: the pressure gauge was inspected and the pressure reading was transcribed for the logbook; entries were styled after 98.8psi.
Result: 150psi
